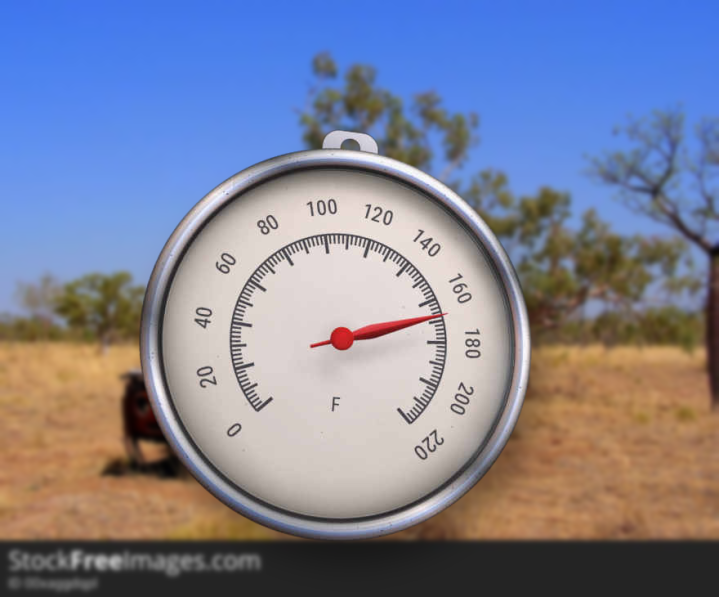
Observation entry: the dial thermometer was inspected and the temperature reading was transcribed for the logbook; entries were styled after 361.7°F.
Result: 168°F
